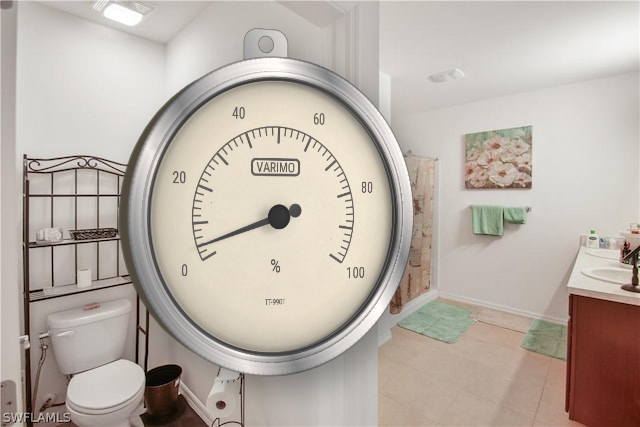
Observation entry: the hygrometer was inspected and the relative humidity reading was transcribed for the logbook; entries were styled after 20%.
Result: 4%
